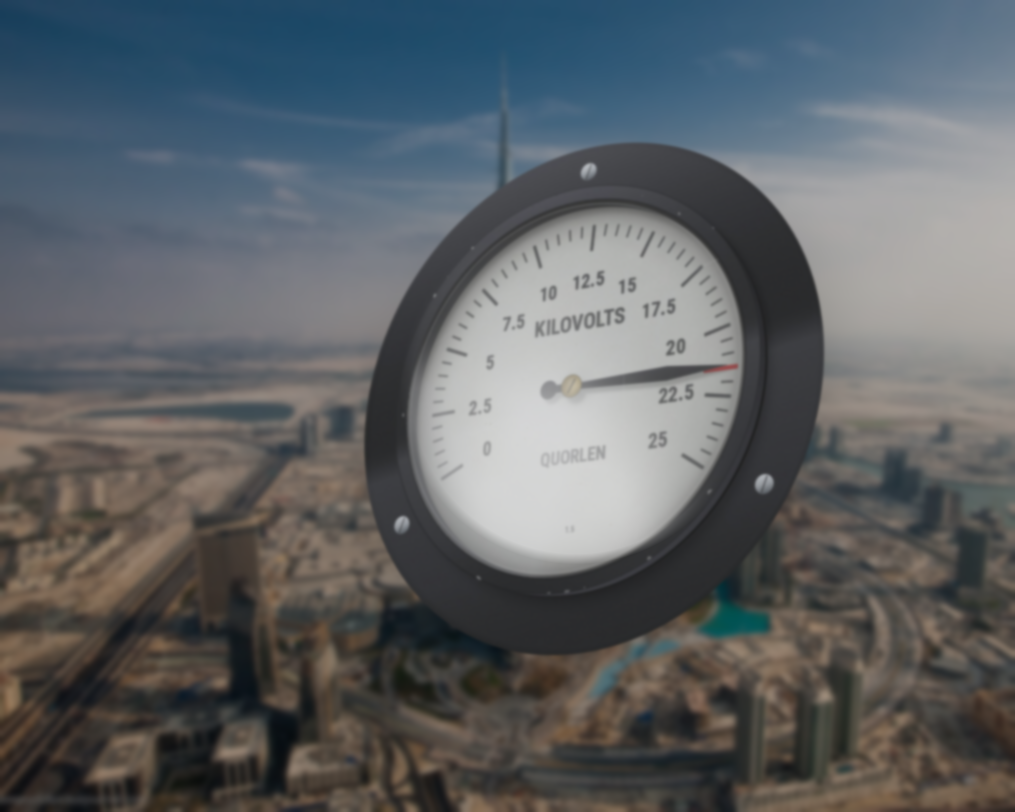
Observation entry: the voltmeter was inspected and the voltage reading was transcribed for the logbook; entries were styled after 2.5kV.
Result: 21.5kV
